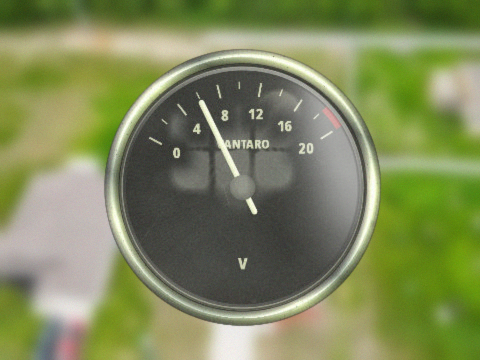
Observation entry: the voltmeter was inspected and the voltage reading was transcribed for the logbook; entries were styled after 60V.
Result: 6V
